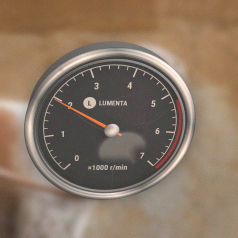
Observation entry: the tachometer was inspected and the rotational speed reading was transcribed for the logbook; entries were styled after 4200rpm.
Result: 2000rpm
